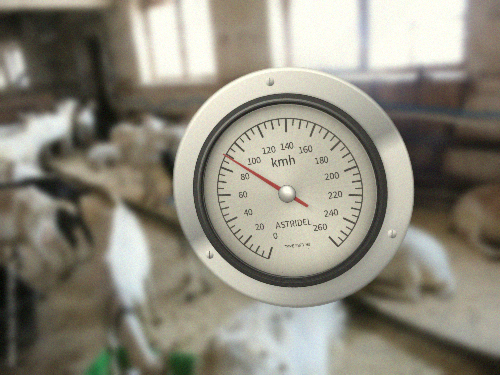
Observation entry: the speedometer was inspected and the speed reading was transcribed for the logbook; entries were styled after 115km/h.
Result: 90km/h
